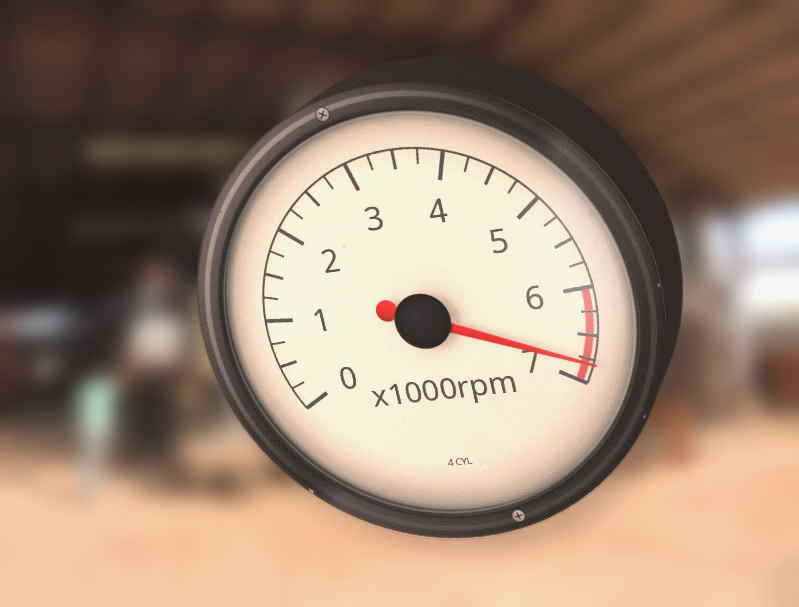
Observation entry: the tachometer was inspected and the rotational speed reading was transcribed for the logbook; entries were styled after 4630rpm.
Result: 6750rpm
